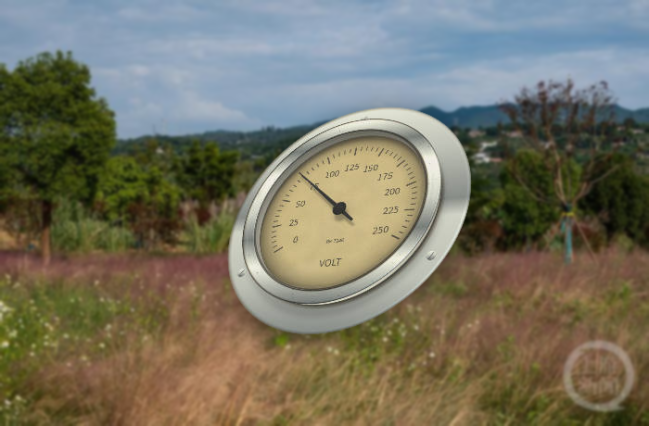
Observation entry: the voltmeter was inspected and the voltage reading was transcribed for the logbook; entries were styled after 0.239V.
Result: 75V
